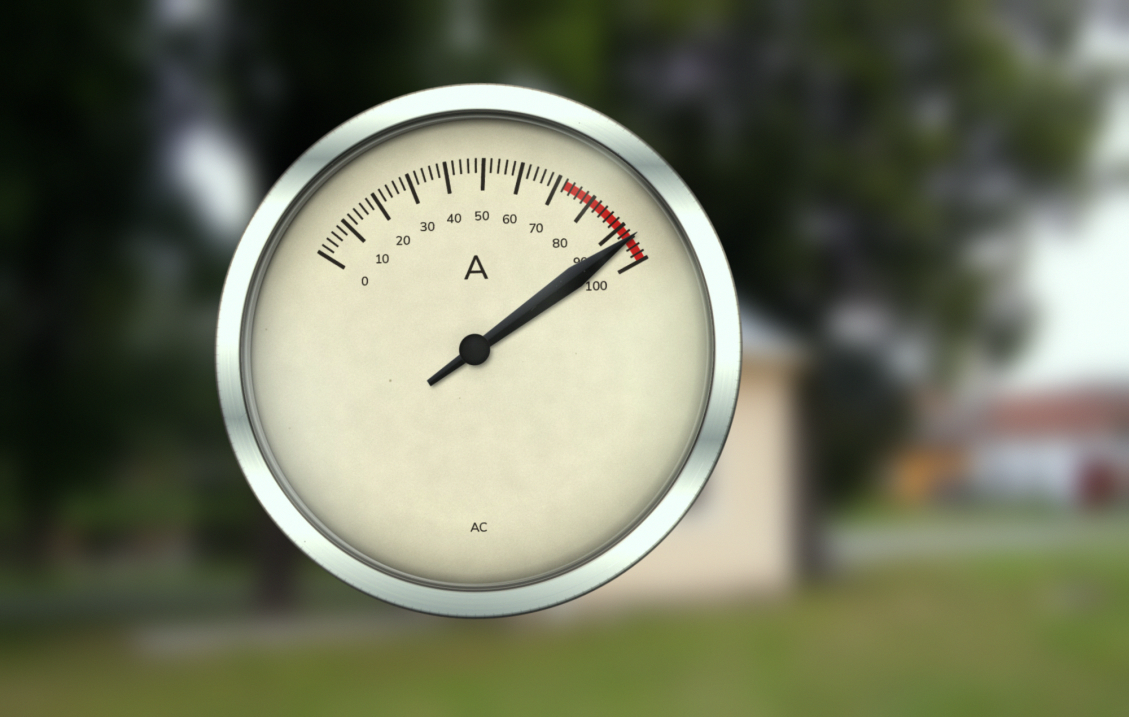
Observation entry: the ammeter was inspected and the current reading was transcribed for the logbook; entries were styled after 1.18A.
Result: 94A
